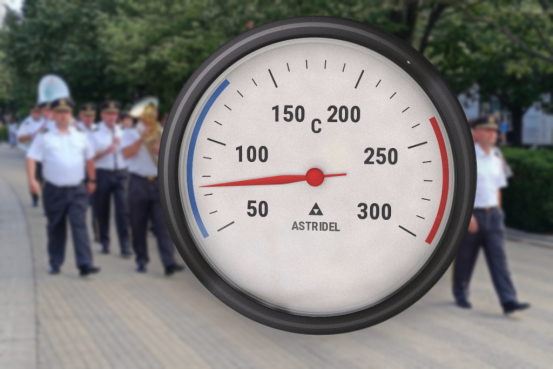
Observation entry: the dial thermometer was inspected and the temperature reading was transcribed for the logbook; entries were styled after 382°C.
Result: 75°C
